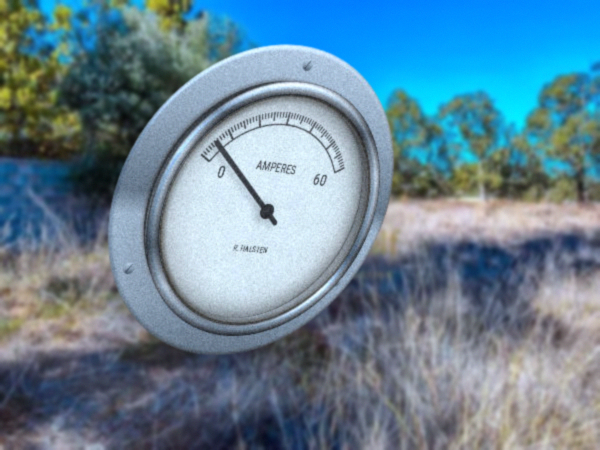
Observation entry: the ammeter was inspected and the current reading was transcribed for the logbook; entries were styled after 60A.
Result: 5A
